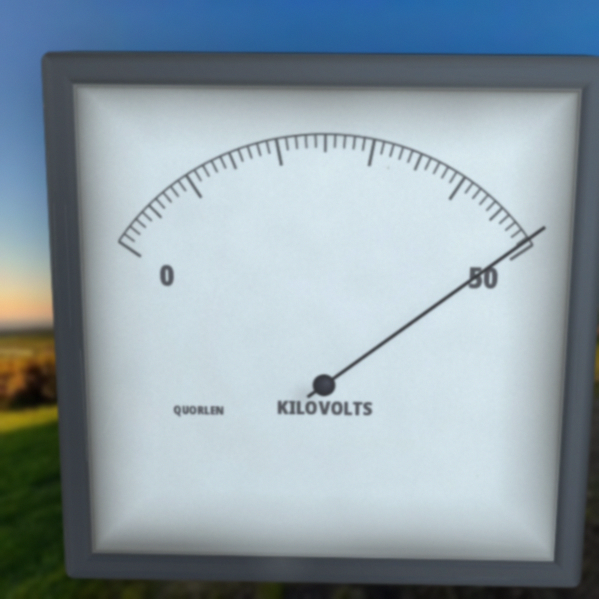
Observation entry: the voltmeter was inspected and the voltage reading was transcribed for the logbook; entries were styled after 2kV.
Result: 49kV
